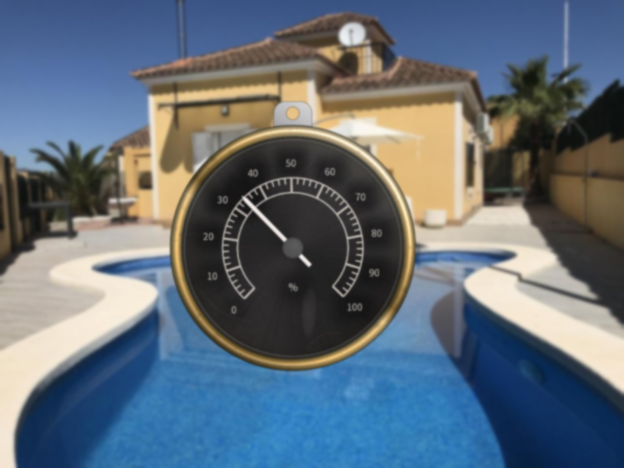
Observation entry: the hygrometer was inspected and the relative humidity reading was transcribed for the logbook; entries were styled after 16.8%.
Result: 34%
